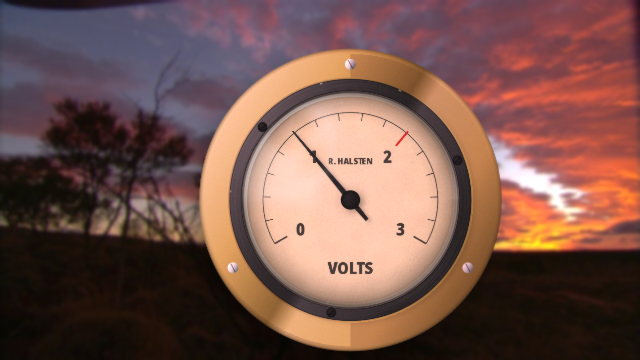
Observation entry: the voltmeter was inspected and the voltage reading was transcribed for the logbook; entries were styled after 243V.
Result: 1V
